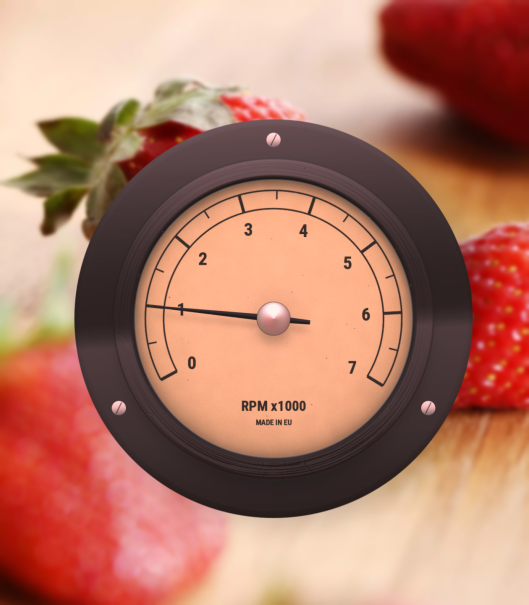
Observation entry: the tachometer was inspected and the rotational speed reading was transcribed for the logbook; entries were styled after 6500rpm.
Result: 1000rpm
